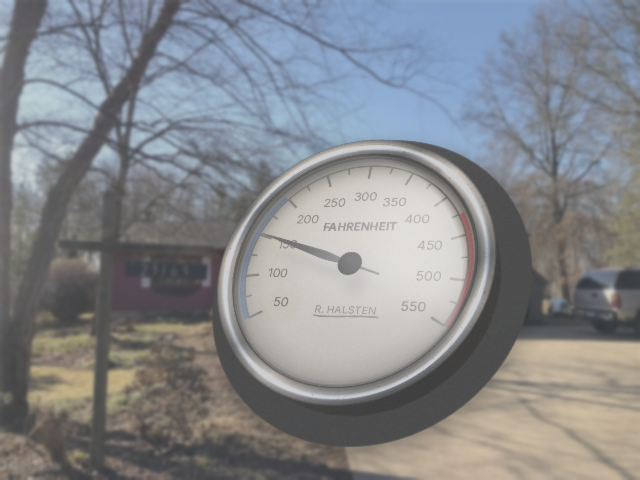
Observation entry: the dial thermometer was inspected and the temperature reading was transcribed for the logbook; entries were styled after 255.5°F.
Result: 150°F
